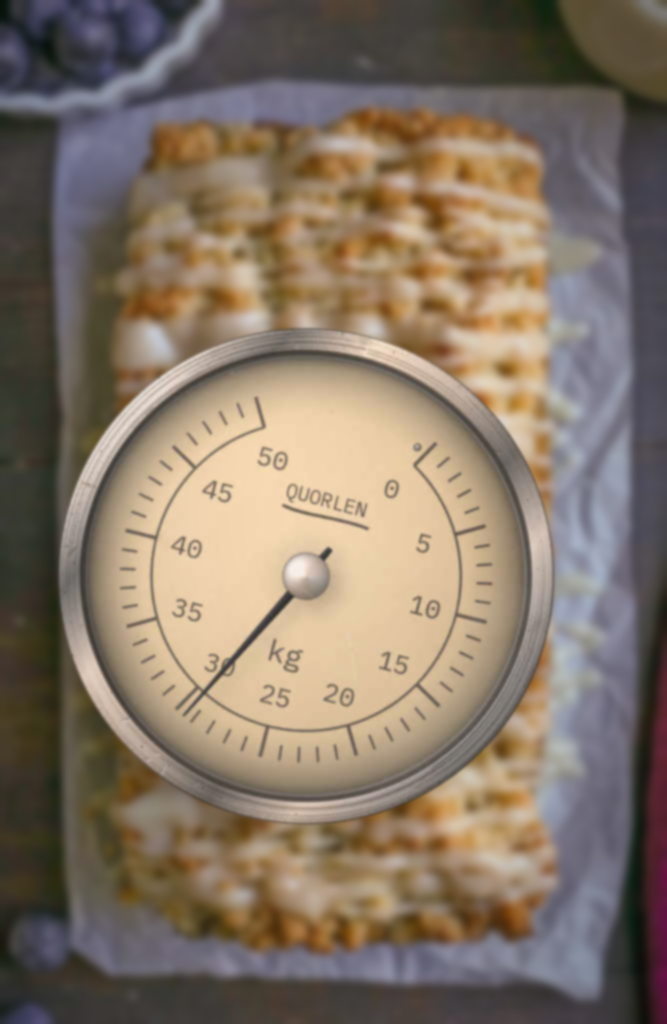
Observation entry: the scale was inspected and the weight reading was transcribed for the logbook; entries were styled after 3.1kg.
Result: 29.5kg
